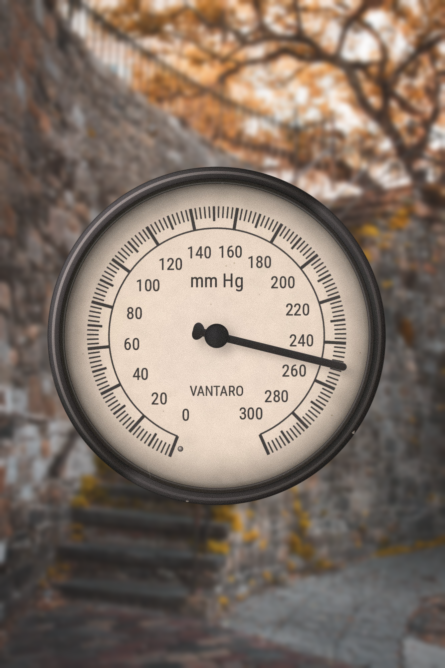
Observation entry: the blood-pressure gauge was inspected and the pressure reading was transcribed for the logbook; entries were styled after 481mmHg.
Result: 250mmHg
